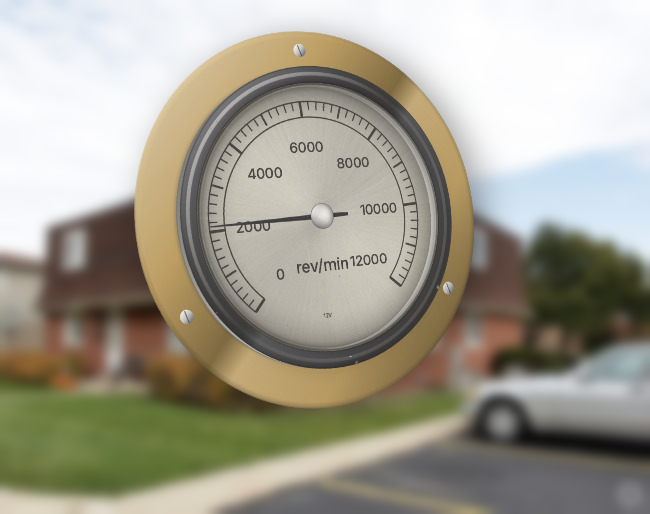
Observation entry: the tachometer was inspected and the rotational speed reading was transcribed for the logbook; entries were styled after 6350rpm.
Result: 2100rpm
